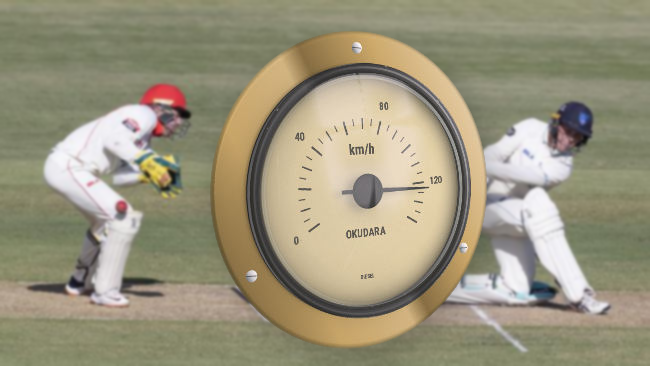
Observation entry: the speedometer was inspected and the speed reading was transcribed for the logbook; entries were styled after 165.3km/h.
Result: 122.5km/h
